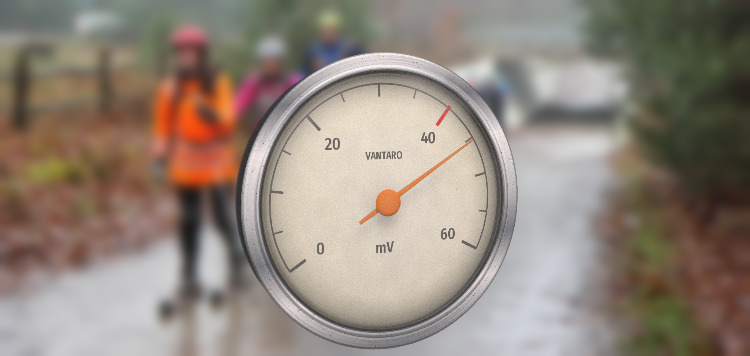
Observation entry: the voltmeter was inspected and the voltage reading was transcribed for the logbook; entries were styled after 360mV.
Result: 45mV
